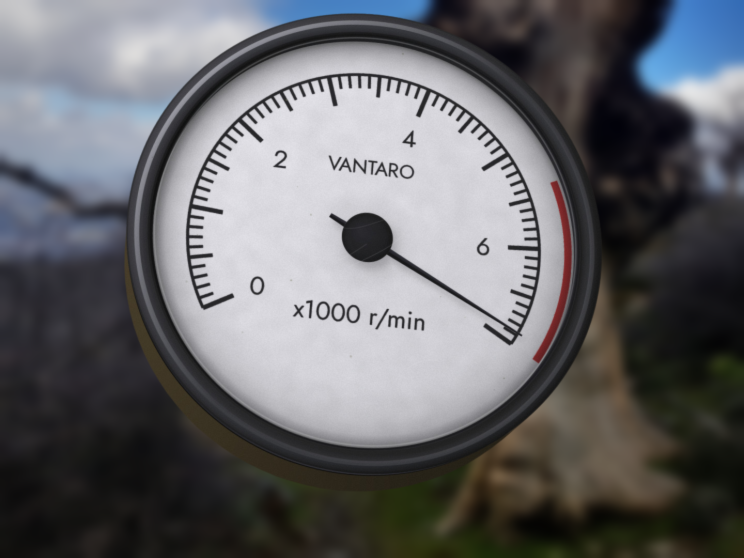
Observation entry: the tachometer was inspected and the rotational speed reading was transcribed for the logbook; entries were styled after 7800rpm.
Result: 6900rpm
